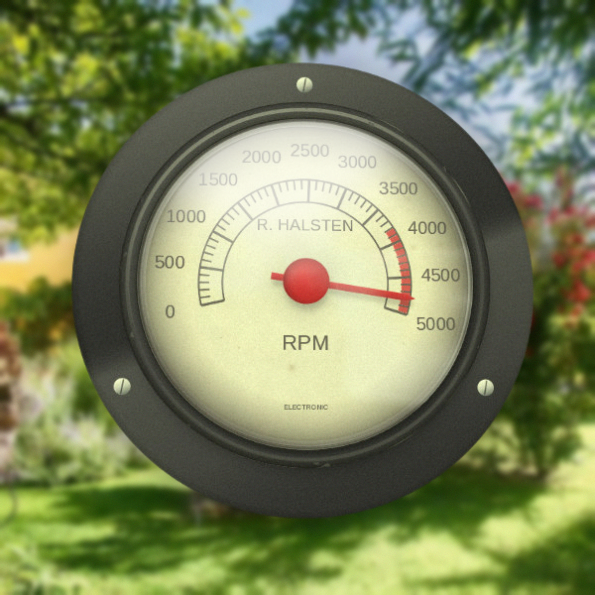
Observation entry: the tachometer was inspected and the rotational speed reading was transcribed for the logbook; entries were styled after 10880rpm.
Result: 4800rpm
